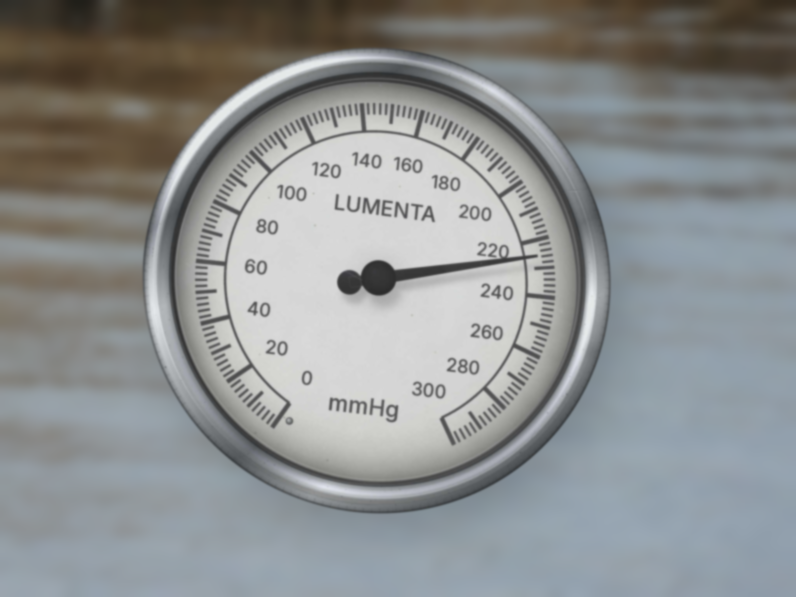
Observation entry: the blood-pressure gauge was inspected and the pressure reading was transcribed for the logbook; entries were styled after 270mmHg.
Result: 226mmHg
